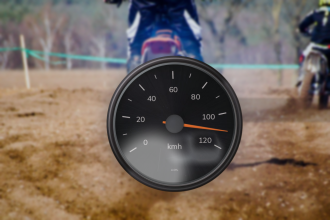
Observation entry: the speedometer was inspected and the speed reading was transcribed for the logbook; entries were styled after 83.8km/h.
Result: 110km/h
